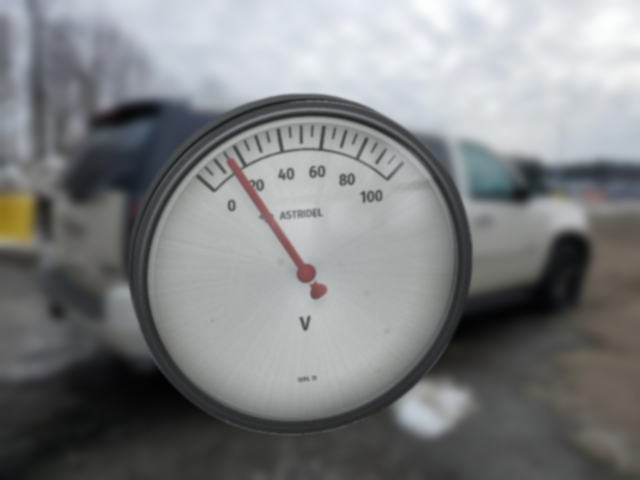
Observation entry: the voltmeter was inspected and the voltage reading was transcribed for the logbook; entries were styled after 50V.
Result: 15V
